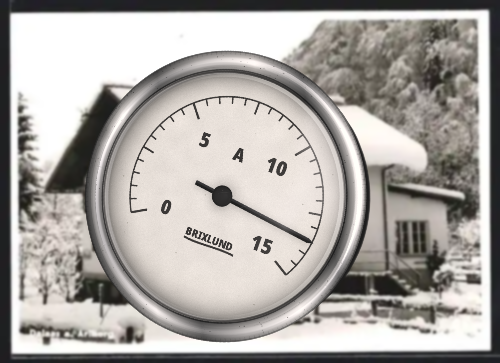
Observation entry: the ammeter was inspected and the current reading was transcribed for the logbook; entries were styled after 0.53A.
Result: 13.5A
